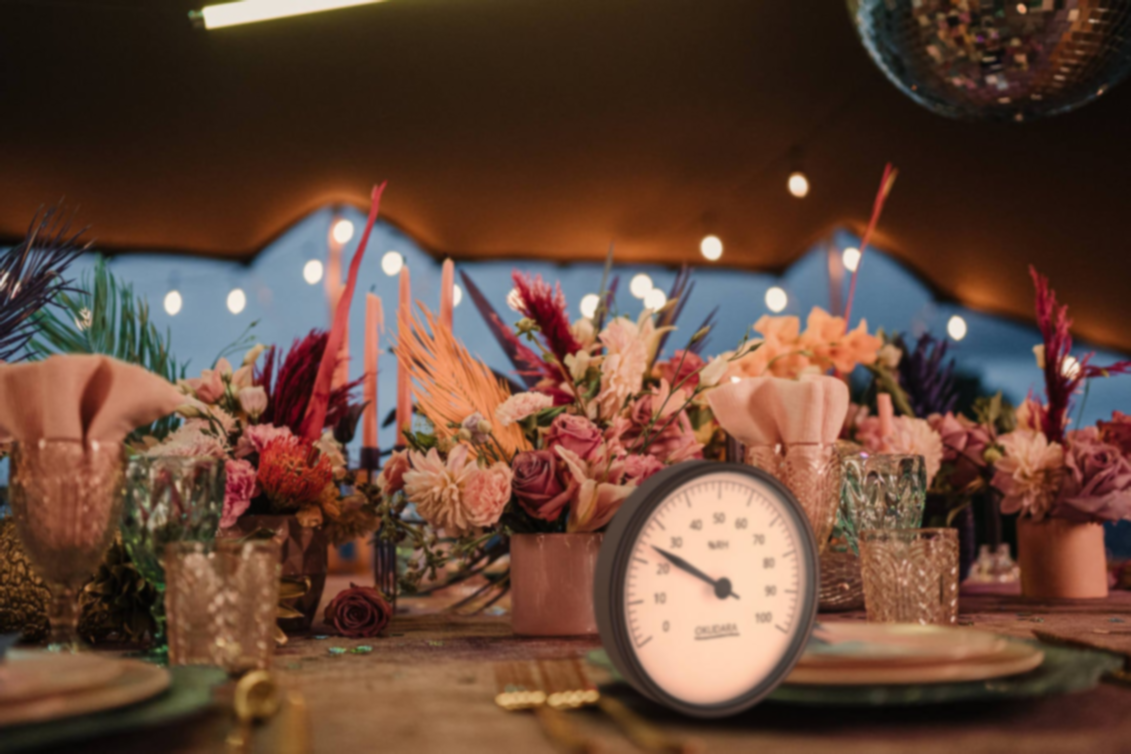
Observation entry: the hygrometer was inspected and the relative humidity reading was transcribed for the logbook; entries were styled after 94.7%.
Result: 24%
